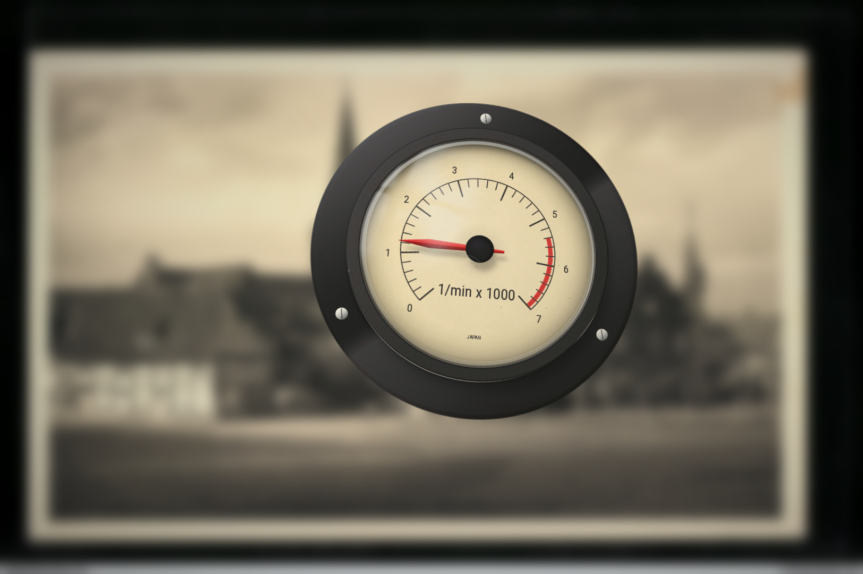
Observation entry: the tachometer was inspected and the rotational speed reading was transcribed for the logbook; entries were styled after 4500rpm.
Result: 1200rpm
